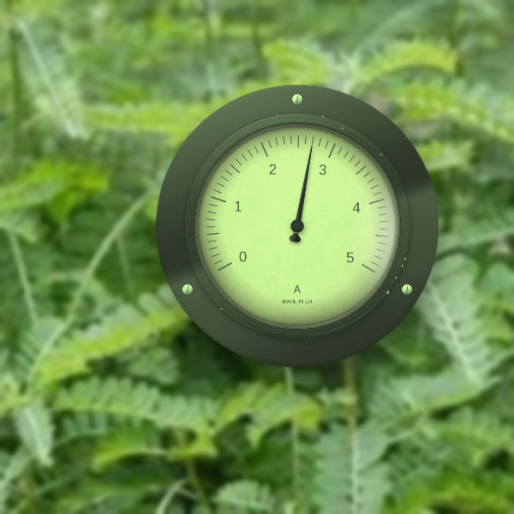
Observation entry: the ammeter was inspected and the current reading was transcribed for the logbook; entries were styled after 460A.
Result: 2.7A
